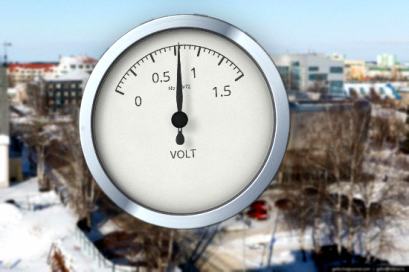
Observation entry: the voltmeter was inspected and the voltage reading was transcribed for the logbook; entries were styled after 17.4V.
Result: 0.8V
